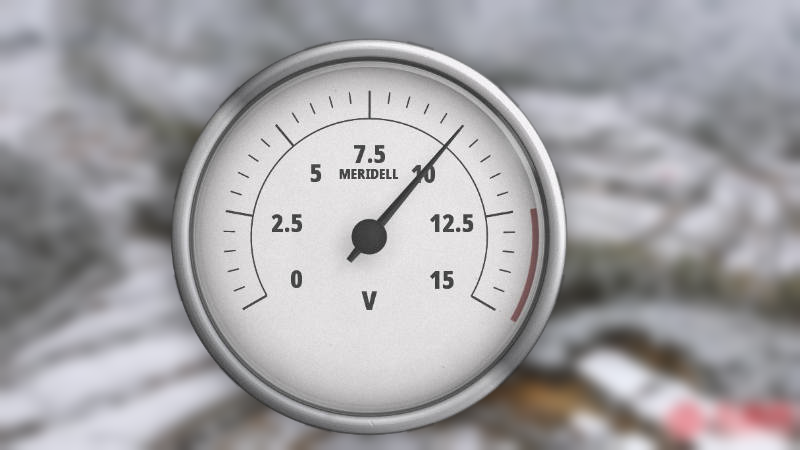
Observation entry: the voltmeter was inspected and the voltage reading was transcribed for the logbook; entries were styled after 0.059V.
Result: 10V
